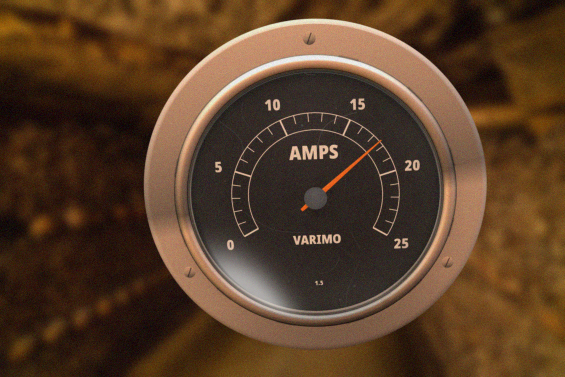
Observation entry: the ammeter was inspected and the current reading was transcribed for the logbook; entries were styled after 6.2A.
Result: 17.5A
